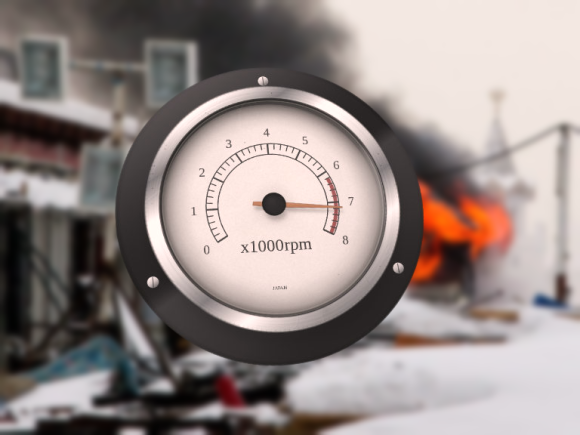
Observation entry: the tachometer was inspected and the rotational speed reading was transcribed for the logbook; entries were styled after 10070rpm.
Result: 7200rpm
